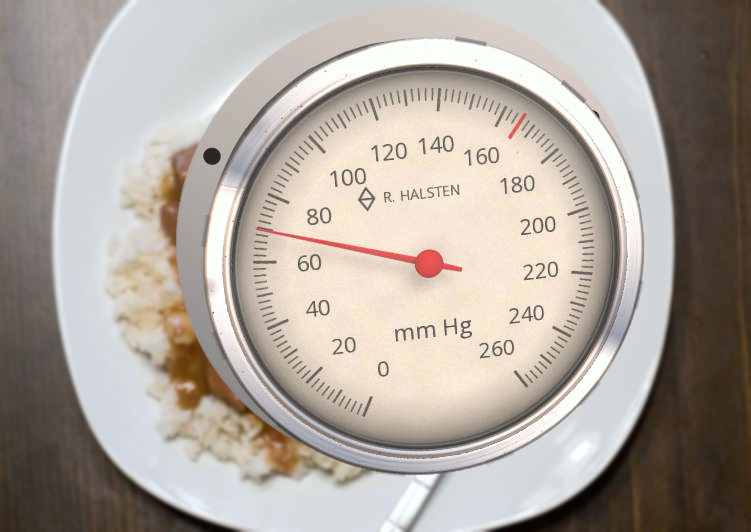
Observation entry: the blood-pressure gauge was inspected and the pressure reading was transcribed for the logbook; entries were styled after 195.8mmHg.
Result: 70mmHg
